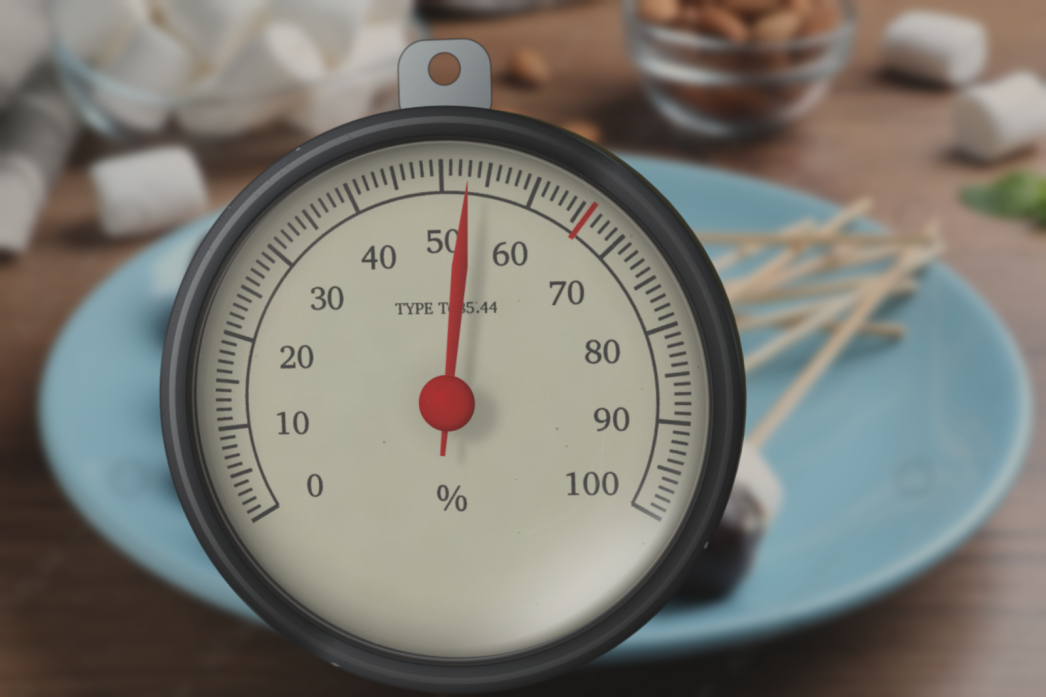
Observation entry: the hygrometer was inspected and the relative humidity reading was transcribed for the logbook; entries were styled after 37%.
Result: 53%
